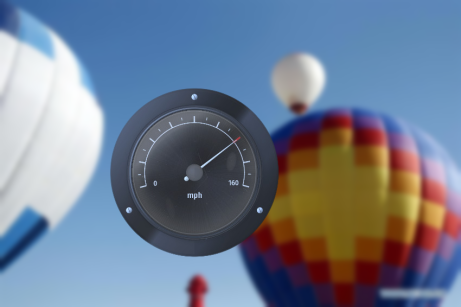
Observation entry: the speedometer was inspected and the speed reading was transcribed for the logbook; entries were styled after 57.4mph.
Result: 120mph
